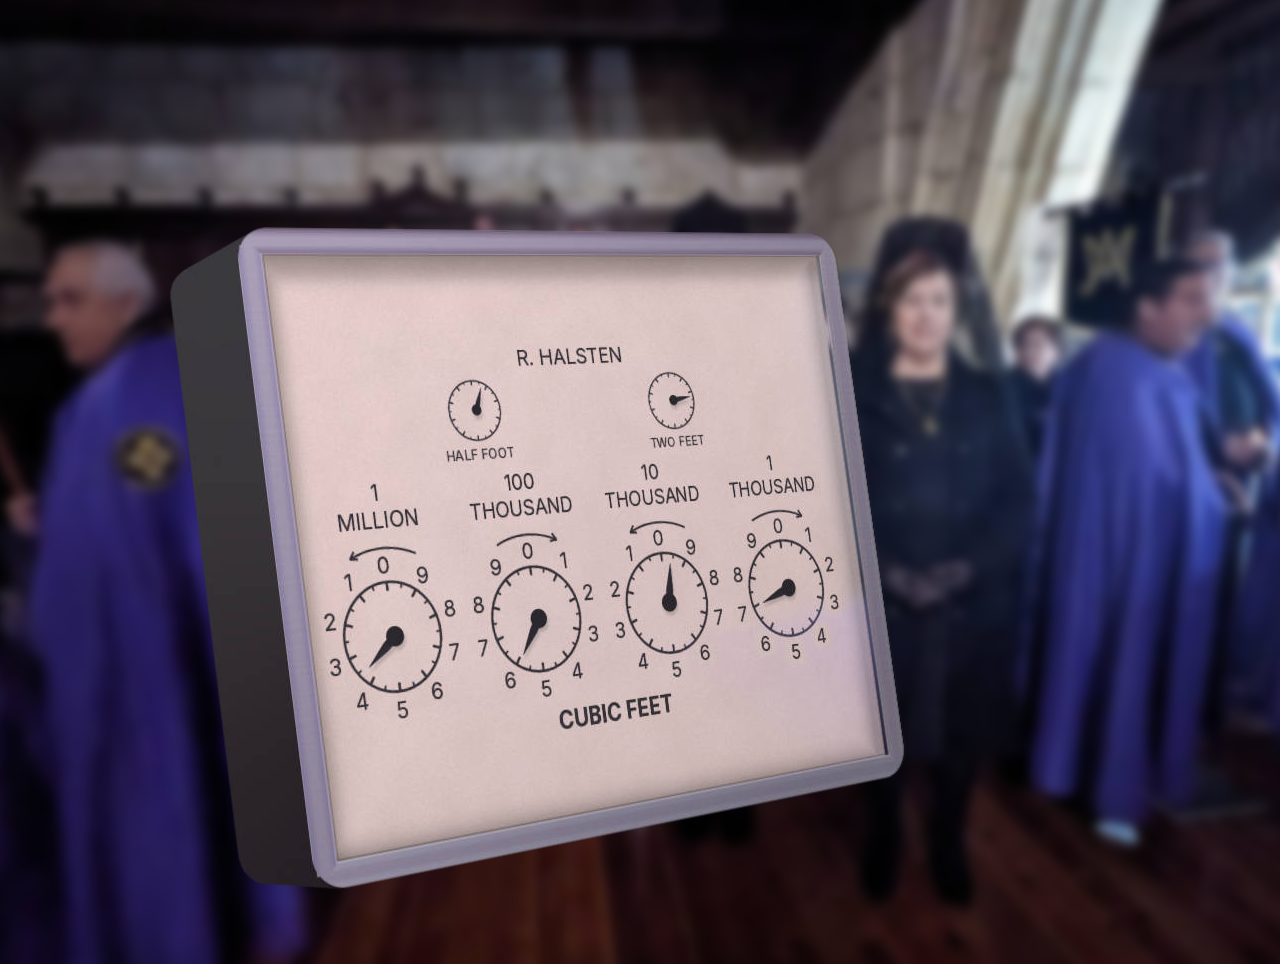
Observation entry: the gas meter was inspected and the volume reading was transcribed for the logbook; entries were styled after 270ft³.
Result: 359700ft³
